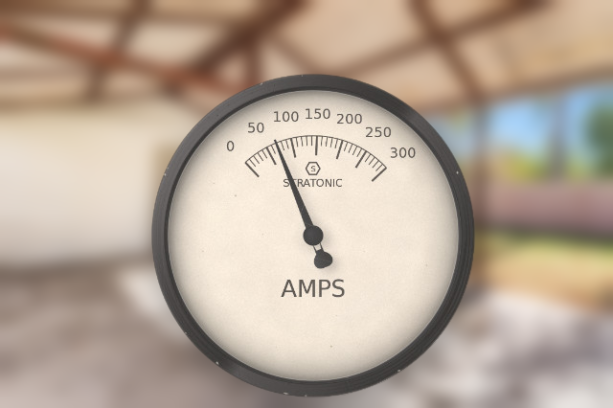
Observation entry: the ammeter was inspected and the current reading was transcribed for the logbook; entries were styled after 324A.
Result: 70A
